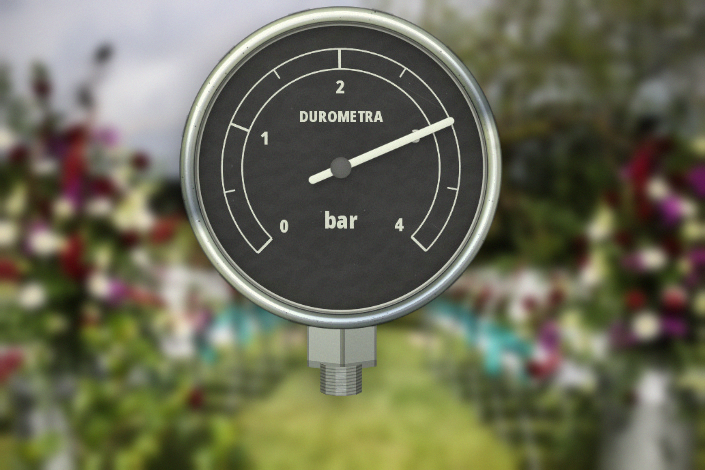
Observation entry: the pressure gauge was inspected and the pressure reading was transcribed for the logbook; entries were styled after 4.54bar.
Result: 3bar
